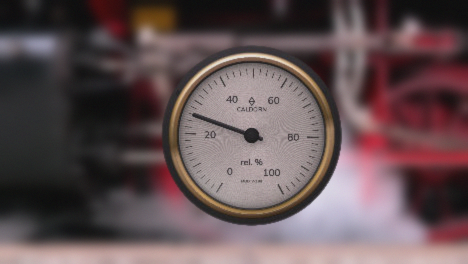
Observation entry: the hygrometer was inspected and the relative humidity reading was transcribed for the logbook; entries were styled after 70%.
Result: 26%
